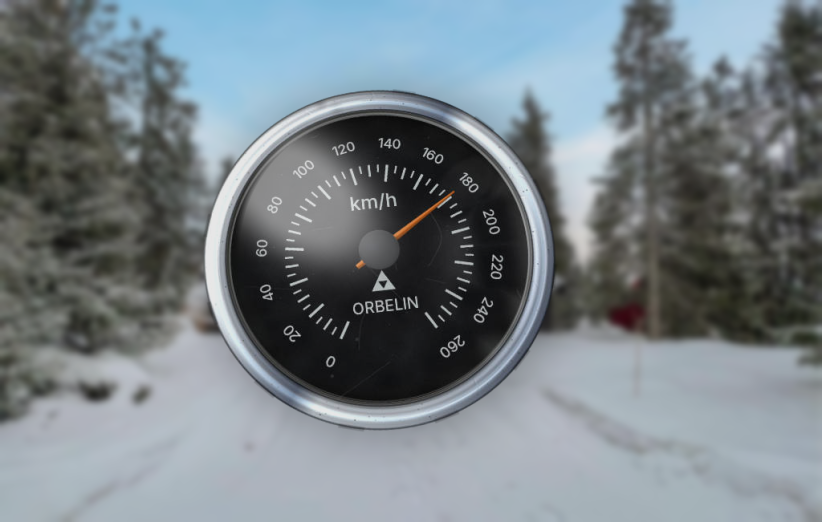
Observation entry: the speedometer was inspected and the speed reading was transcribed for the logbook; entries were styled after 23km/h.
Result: 180km/h
